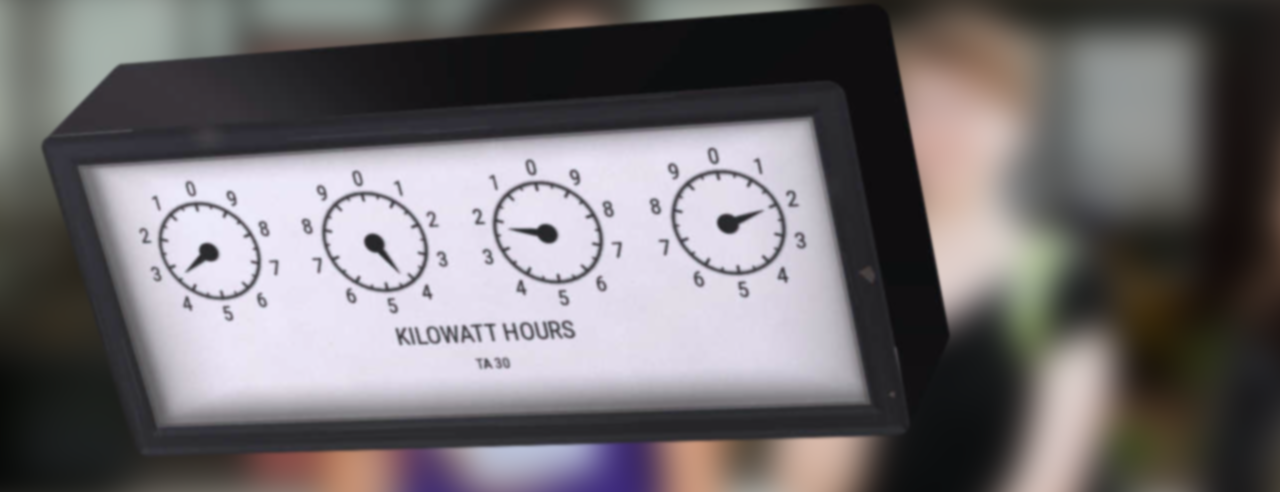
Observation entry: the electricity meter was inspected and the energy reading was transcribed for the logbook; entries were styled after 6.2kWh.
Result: 3422kWh
